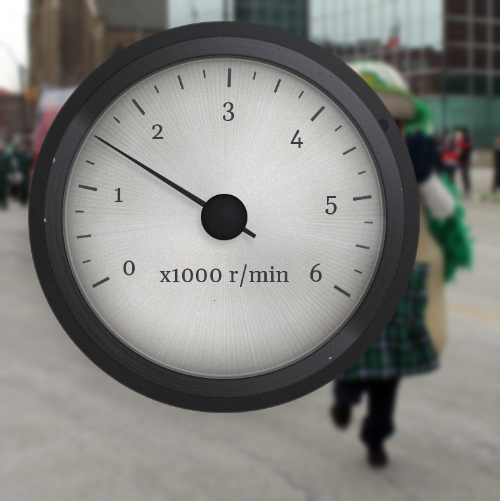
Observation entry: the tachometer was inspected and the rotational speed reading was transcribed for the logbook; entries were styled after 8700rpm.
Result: 1500rpm
